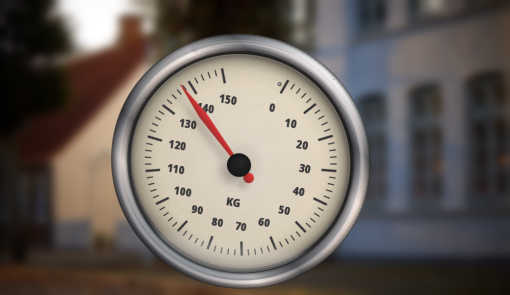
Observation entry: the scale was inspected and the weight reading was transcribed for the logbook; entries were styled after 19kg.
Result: 138kg
